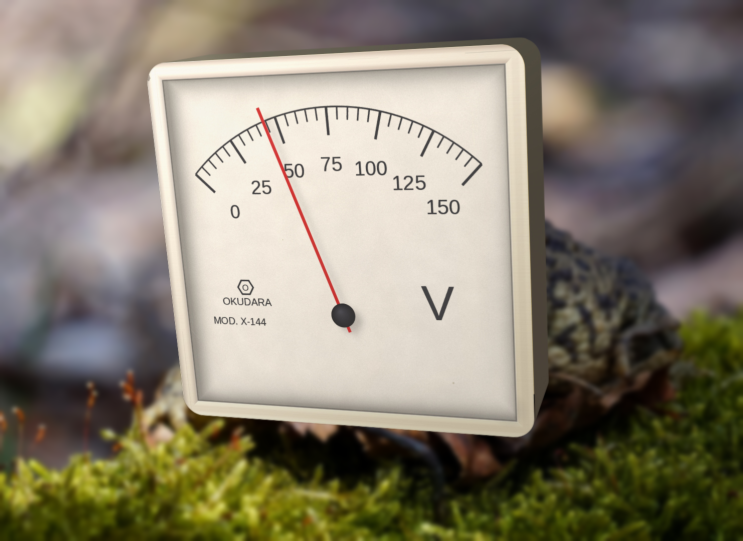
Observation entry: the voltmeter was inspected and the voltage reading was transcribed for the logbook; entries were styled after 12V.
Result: 45V
